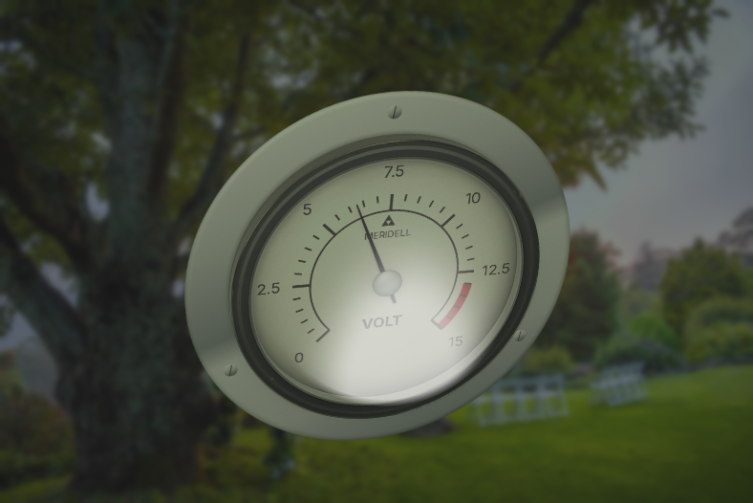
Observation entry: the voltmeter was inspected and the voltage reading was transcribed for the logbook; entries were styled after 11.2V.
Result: 6.25V
